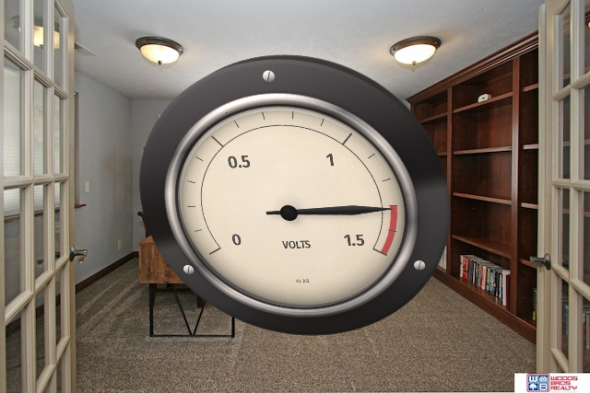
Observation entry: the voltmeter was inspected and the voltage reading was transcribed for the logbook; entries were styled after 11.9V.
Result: 1.3V
